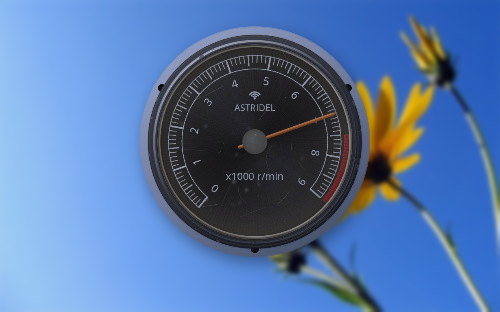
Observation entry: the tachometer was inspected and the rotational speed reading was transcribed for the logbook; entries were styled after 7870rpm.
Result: 7000rpm
